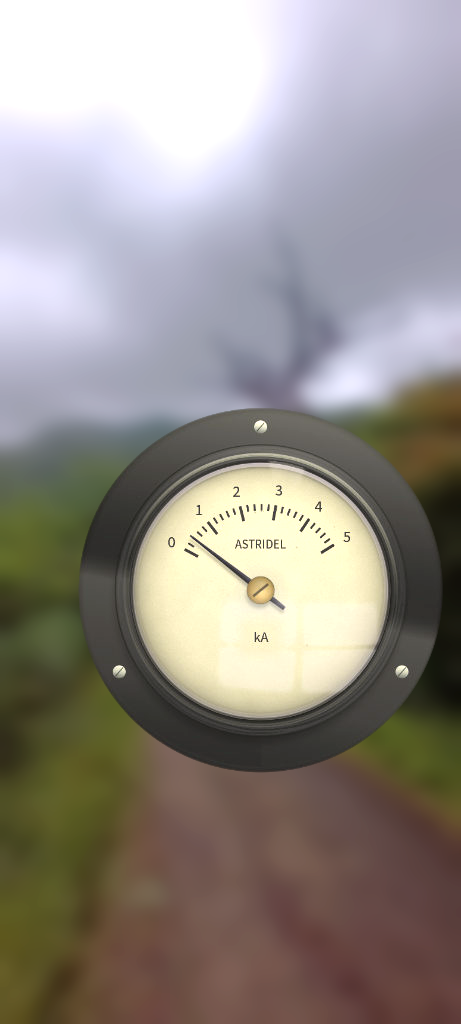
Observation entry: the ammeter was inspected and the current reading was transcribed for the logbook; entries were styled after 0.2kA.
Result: 0.4kA
